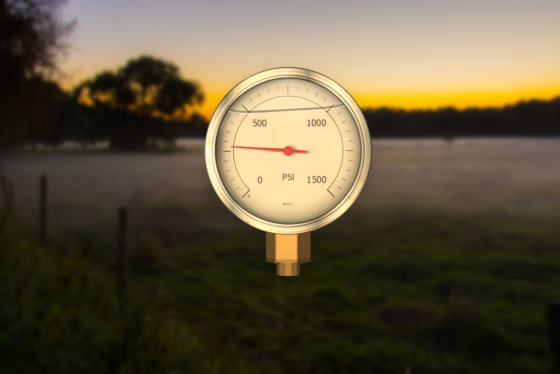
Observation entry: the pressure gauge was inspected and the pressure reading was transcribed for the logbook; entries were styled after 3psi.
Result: 275psi
